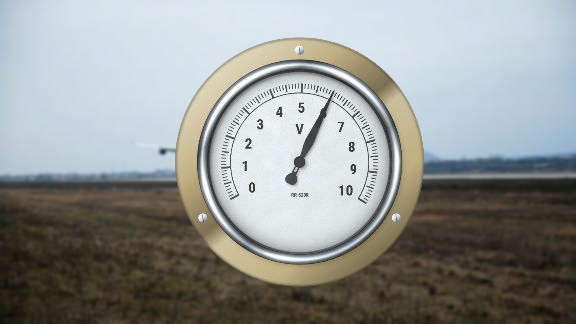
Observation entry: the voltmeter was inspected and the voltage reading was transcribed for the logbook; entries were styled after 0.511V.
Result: 6V
